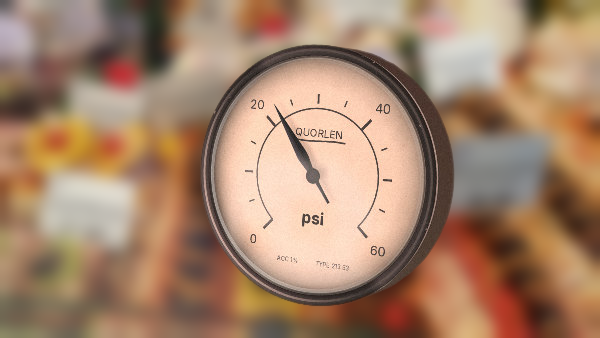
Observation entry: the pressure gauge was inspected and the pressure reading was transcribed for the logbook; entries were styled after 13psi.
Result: 22.5psi
